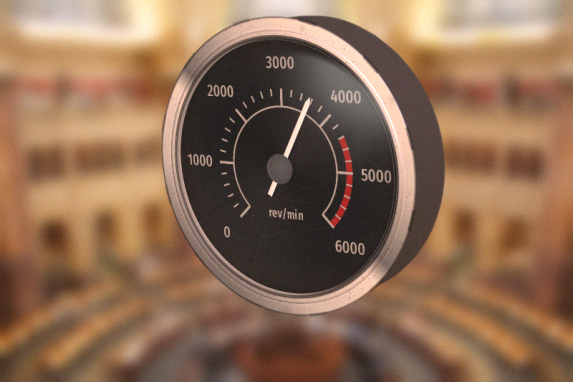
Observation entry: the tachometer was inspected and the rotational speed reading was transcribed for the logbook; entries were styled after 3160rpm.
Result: 3600rpm
